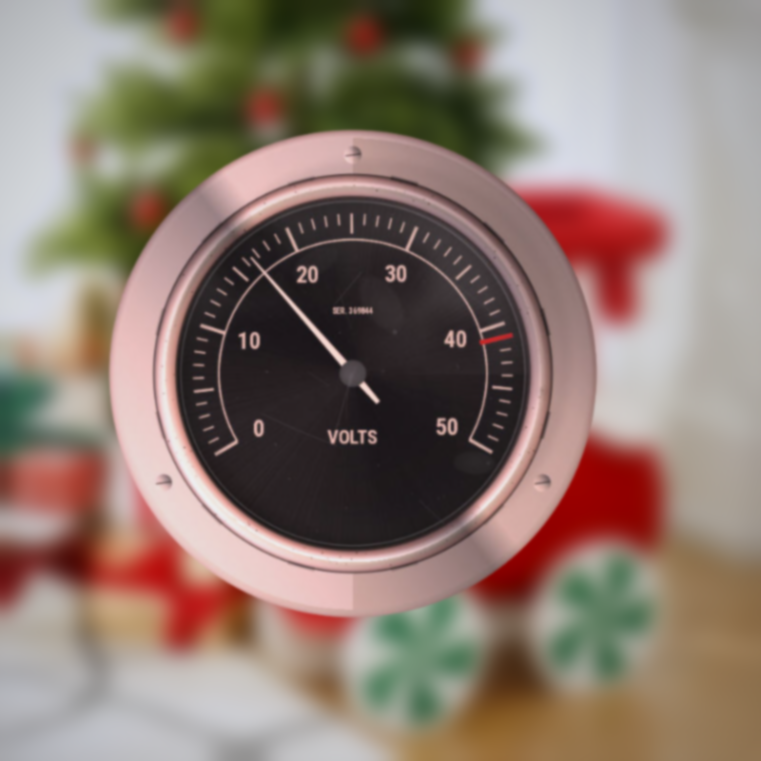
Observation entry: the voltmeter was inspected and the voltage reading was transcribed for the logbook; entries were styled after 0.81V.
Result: 16.5V
